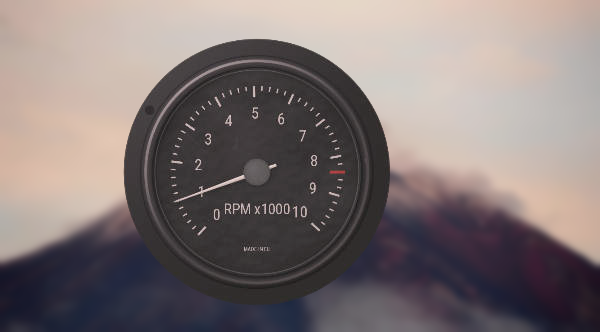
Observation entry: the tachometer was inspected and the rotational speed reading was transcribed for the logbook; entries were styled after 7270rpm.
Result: 1000rpm
